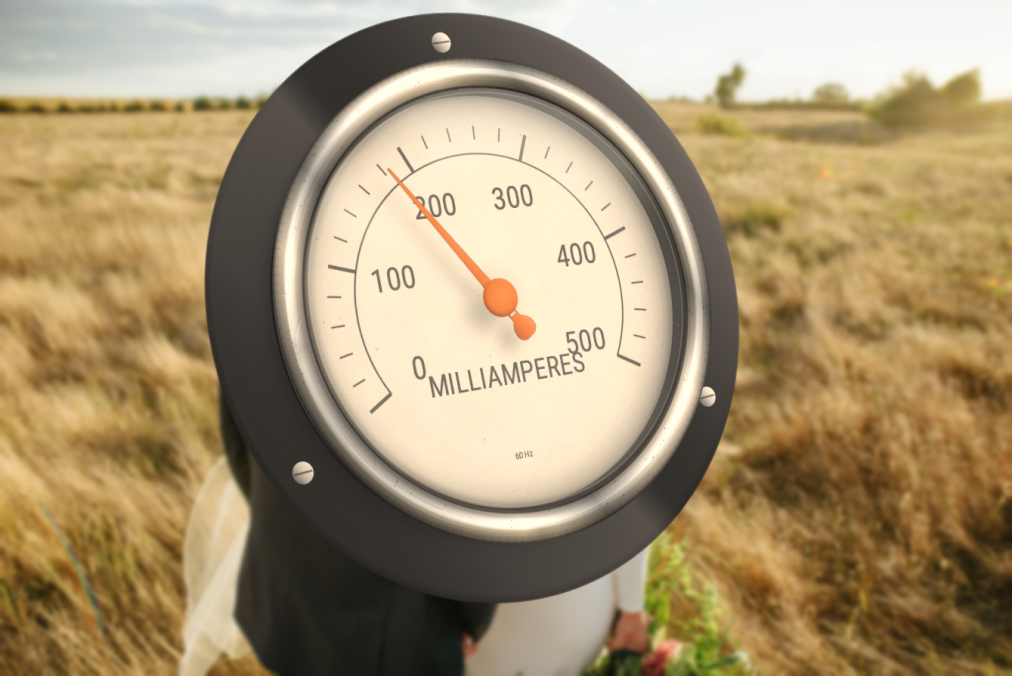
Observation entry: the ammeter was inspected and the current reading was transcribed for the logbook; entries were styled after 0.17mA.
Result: 180mA
